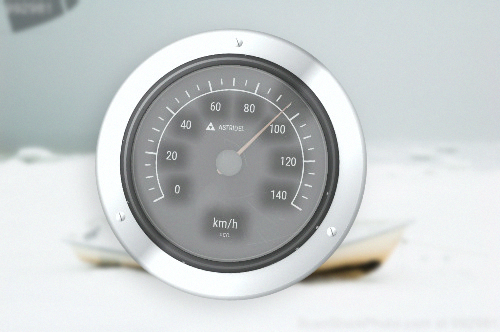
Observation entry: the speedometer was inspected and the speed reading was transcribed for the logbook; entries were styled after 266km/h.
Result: 95km/h
